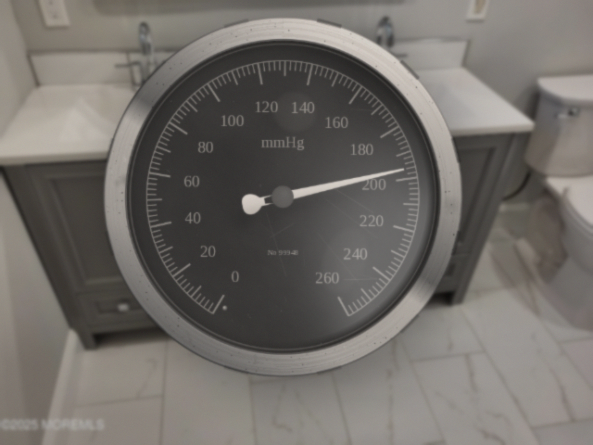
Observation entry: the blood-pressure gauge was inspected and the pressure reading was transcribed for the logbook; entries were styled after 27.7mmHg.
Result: 196mmHg
